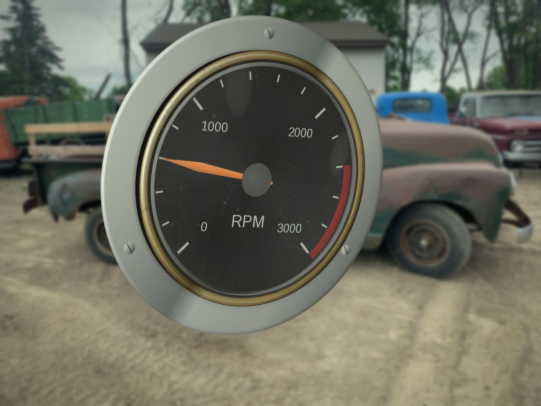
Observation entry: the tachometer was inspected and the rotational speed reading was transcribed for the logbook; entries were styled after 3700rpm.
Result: 600rpm
